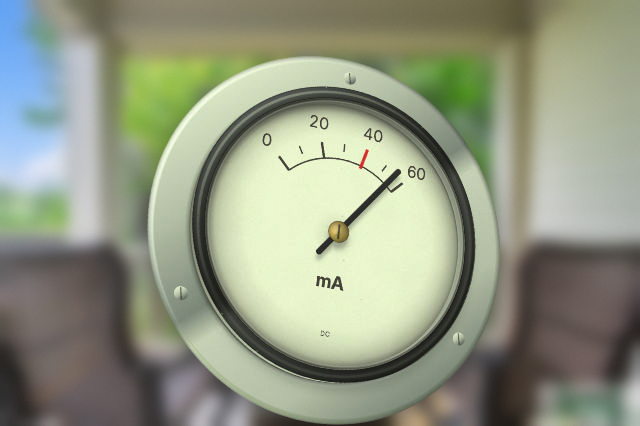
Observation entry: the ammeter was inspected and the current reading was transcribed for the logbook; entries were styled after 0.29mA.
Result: 55mA
